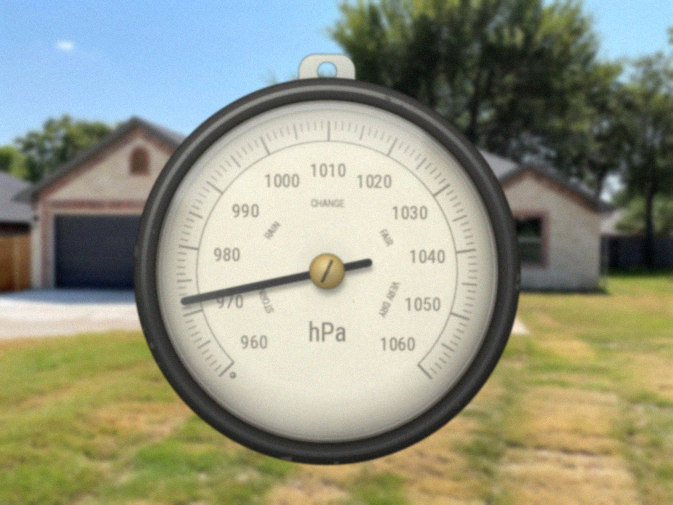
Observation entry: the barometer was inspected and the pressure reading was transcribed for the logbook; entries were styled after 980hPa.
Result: 972hPa
